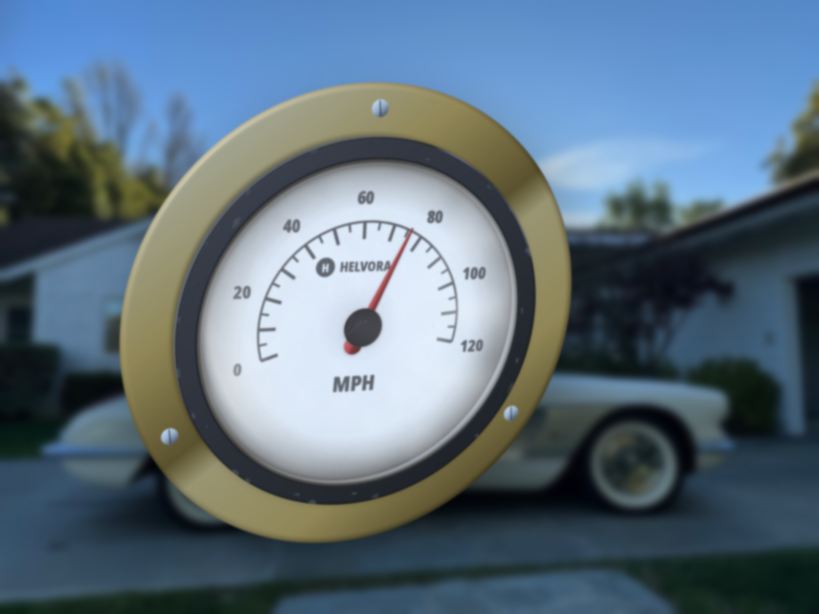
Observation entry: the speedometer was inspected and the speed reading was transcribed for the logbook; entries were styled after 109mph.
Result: 75mph
